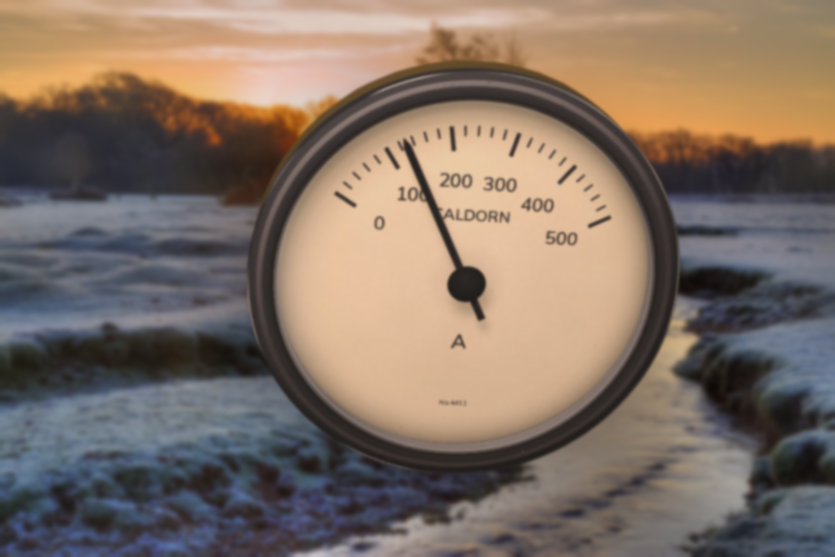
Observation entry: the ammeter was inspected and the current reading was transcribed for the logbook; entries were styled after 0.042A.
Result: 130A
